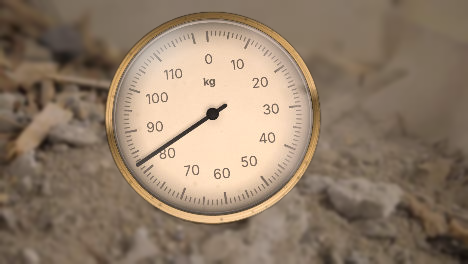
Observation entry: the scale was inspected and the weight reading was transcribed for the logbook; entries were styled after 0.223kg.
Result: 82kg
